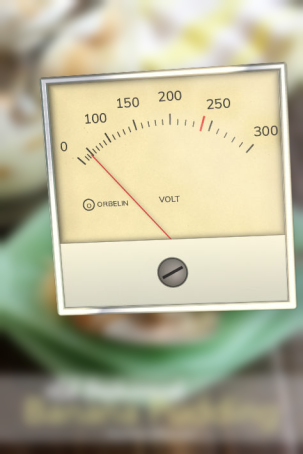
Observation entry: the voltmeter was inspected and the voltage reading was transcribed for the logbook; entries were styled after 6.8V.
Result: 50V
